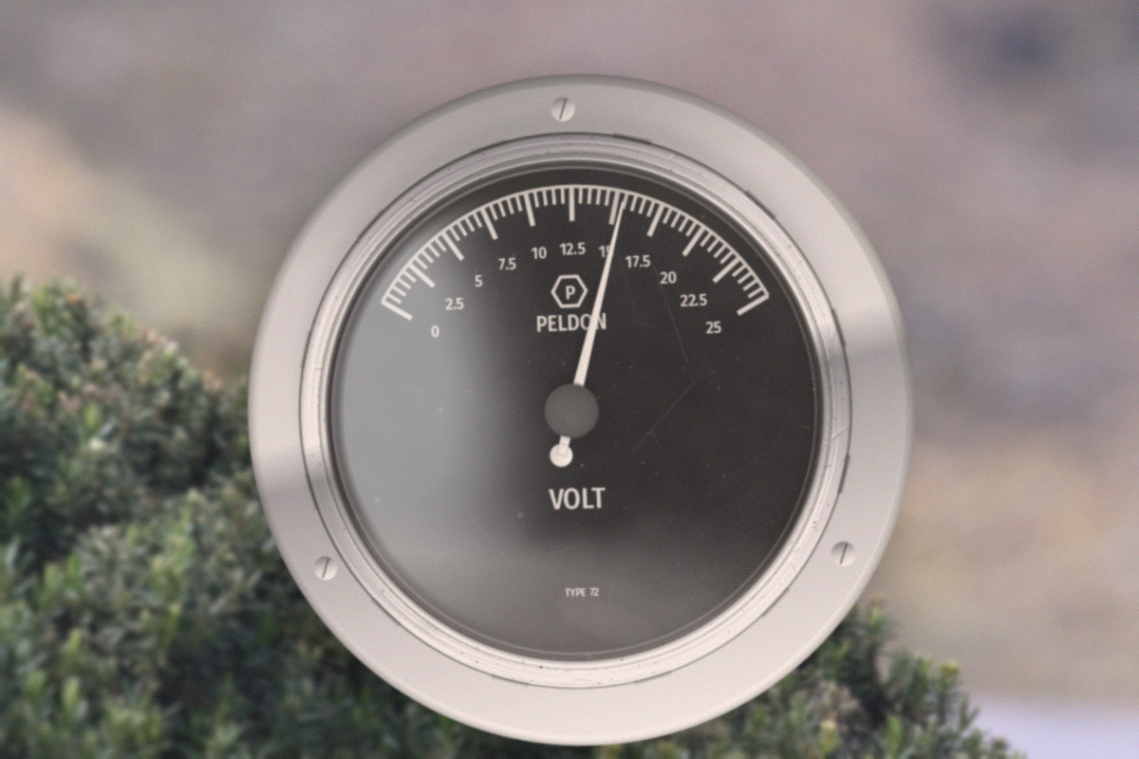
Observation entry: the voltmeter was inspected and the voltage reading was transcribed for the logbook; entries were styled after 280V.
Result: 15.5V
